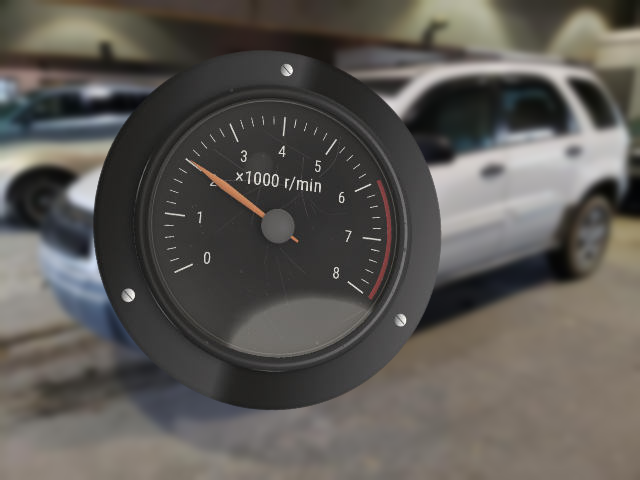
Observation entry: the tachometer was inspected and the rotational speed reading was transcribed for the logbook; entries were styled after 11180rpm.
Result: 2000rpm
